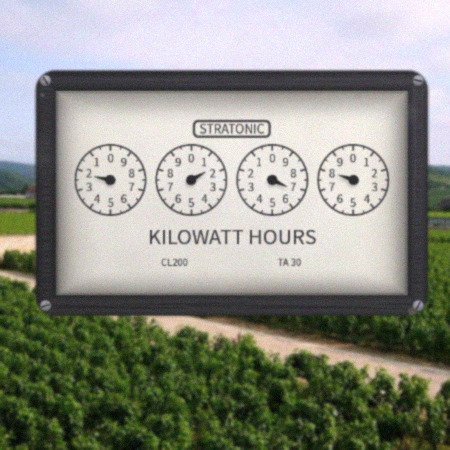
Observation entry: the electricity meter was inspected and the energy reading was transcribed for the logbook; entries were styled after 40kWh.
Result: 2168kWh
